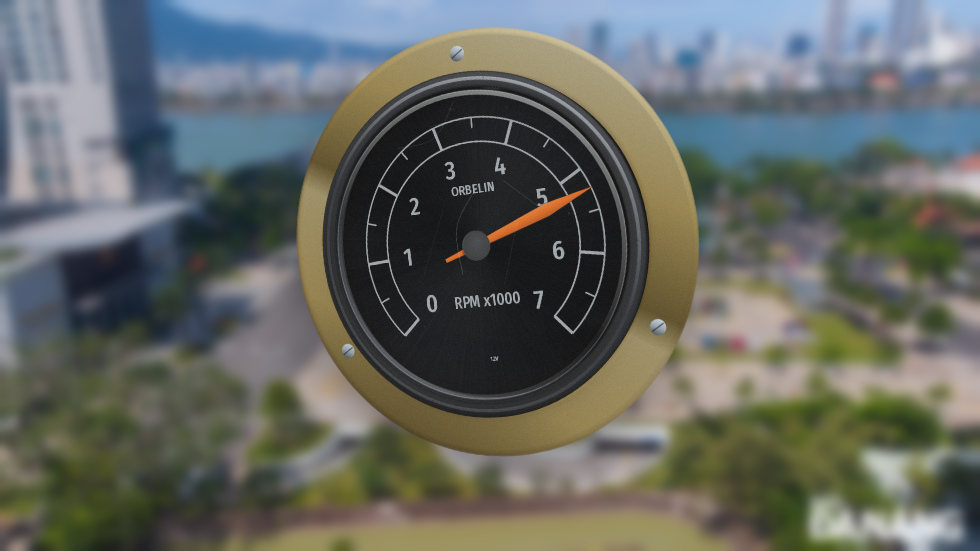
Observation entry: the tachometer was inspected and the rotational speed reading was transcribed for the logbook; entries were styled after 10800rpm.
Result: 5250rpm
